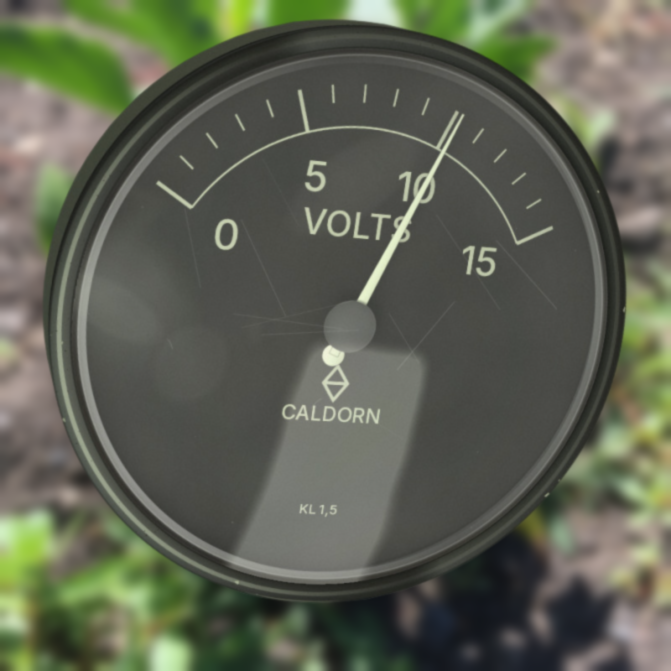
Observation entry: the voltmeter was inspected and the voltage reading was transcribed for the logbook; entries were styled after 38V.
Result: 10V
